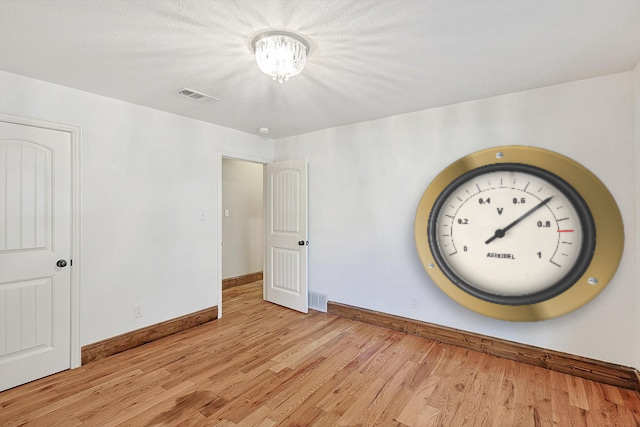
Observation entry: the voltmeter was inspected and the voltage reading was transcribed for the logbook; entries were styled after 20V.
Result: 0.7V
